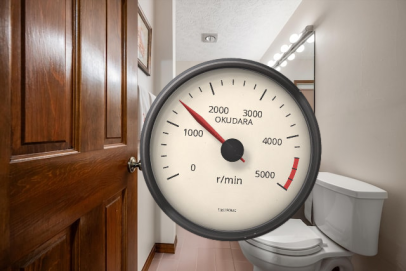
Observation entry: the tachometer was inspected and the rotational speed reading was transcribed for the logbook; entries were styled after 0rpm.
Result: 1400rpm
